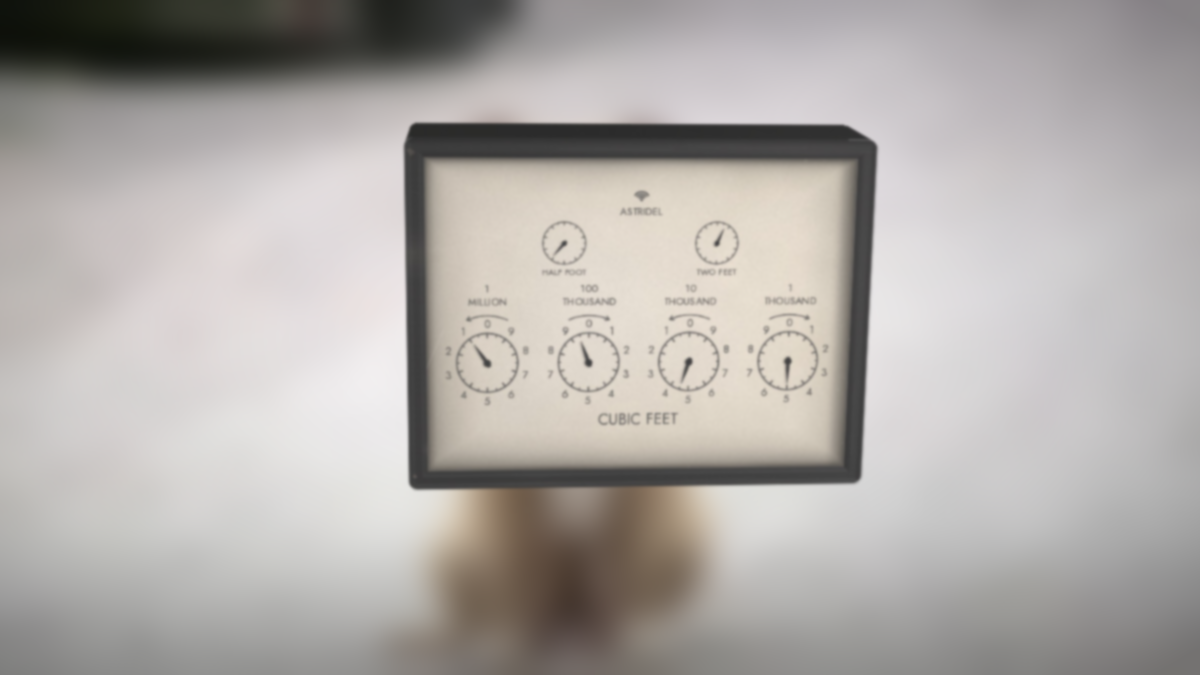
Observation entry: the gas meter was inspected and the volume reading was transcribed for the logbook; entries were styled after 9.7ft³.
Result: 94500ft³
